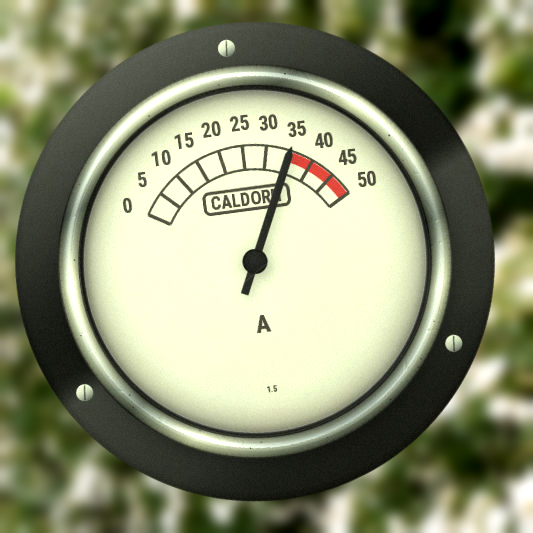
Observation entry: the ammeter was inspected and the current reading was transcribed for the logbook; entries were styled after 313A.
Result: 35A
